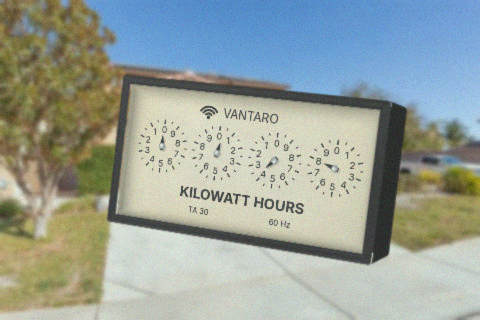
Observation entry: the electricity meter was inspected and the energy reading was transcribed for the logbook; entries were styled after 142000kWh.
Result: 38kWh
